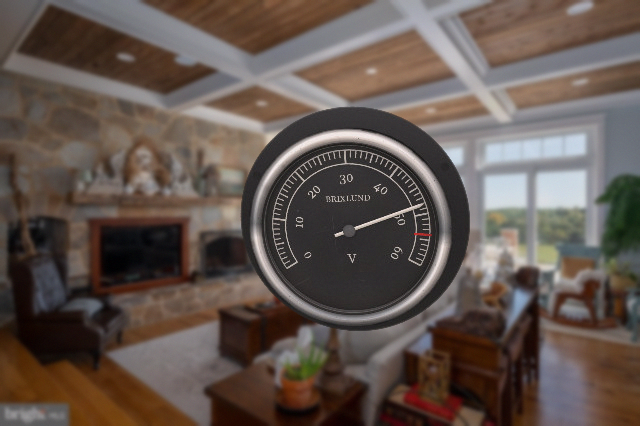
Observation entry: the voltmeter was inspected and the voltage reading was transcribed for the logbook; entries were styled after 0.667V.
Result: 48V
